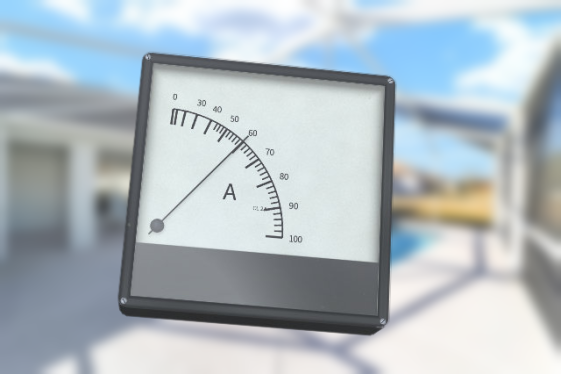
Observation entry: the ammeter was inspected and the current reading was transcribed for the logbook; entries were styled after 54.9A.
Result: 60A
